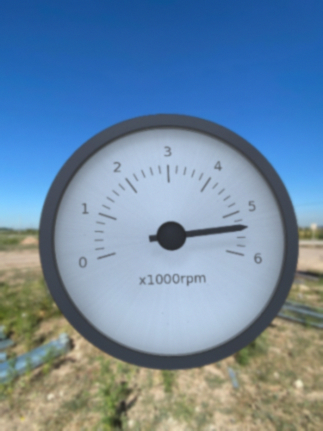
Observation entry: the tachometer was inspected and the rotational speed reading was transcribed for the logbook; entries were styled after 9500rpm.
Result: 5400rpm
